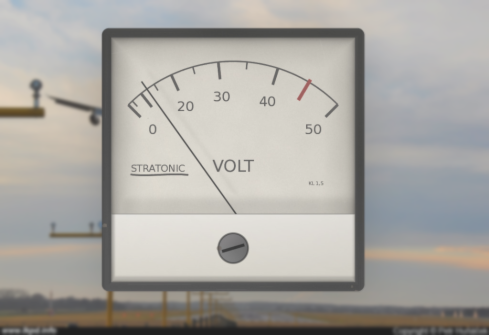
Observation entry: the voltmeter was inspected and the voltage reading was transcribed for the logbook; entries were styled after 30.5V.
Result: 12.5V
